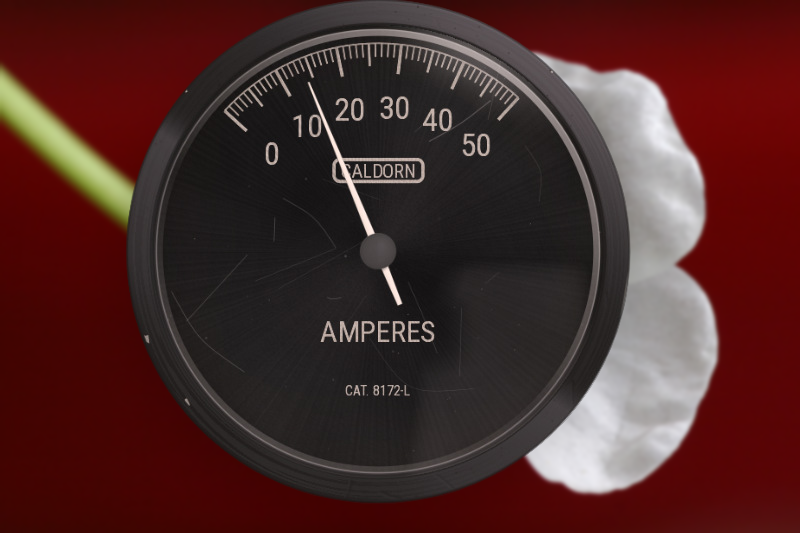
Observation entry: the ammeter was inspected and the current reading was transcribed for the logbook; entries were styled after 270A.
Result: 14A
